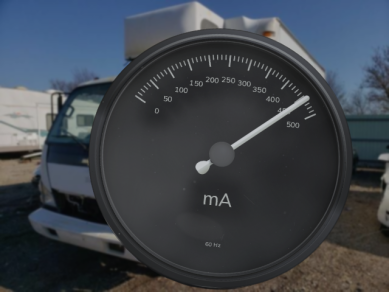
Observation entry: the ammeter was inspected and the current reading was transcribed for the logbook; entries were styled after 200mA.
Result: 460mA
